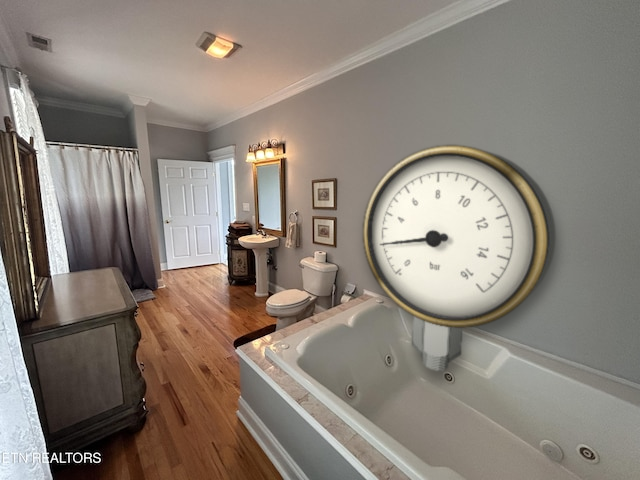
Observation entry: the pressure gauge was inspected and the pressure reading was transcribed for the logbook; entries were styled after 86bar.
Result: 2bar
